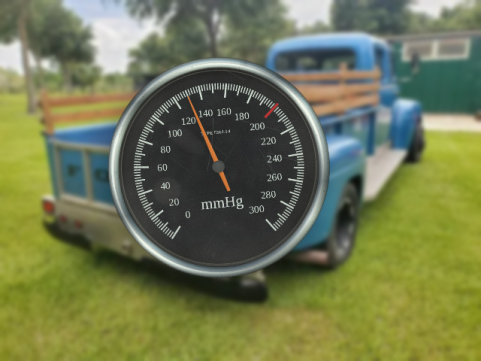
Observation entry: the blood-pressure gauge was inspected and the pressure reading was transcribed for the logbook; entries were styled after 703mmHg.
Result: 130mmHg
